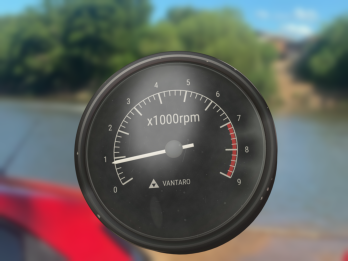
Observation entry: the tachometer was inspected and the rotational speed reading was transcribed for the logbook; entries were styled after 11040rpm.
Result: 800rpm
